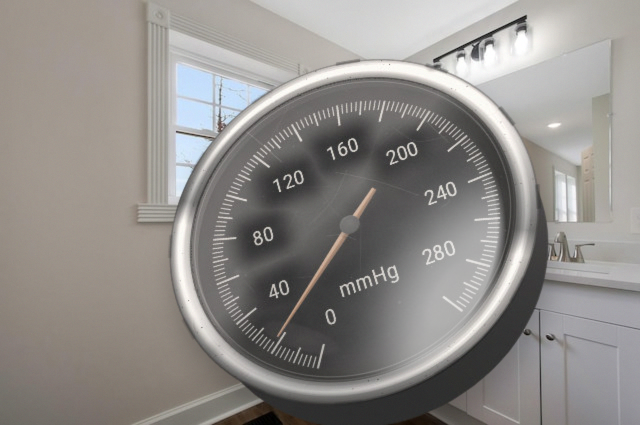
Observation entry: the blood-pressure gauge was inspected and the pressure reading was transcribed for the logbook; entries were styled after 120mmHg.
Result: 20mmHg
